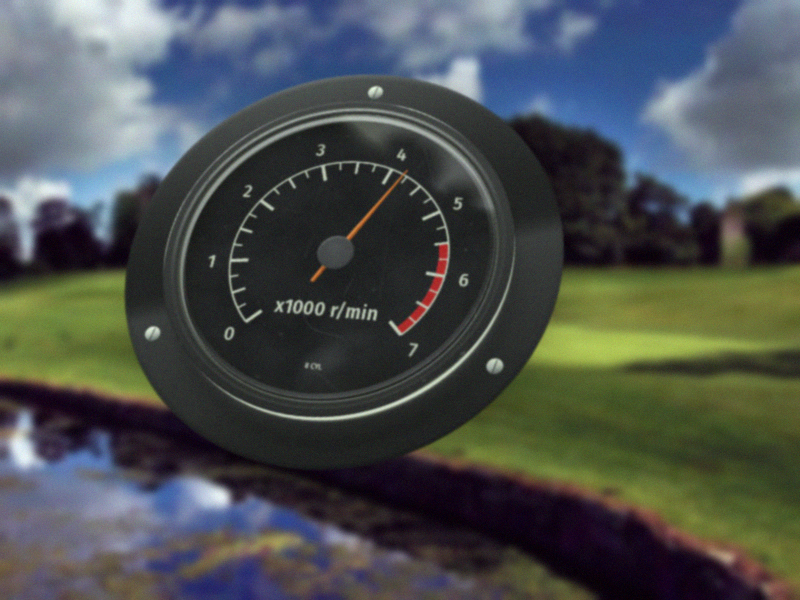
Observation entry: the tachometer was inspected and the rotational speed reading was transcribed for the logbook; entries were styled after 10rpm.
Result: 4250rpm
